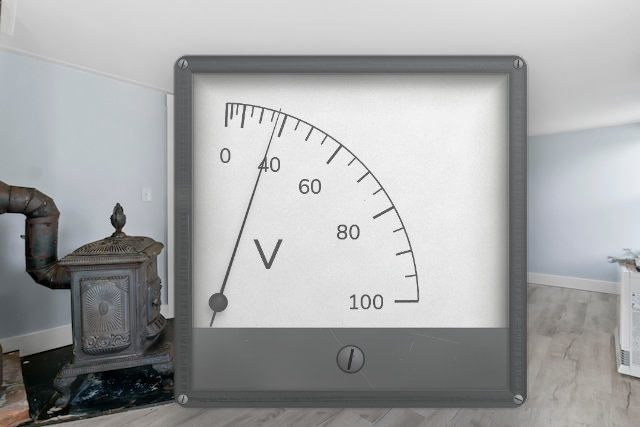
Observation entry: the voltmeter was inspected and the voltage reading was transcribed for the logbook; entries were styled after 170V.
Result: 37.5V
